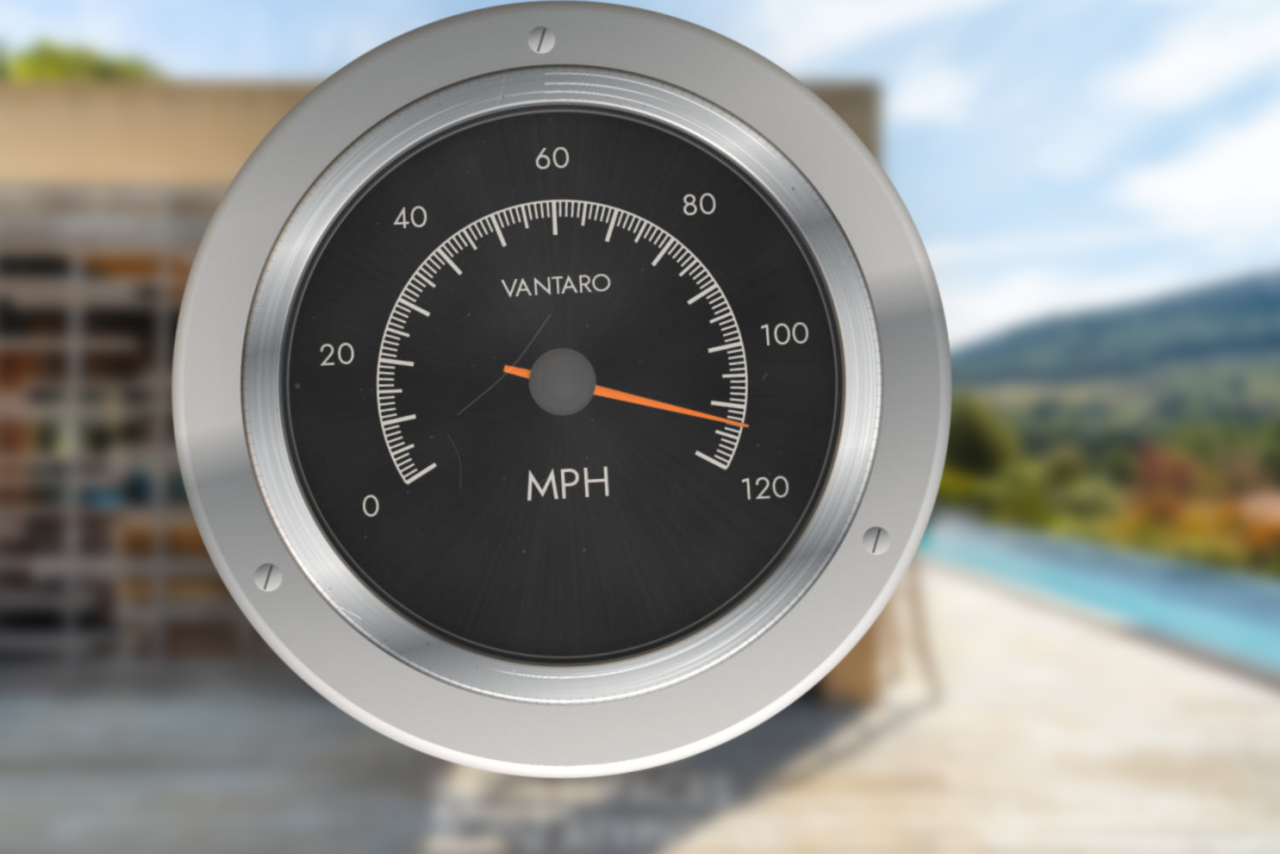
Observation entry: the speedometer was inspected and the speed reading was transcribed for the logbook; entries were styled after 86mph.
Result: 113mph
